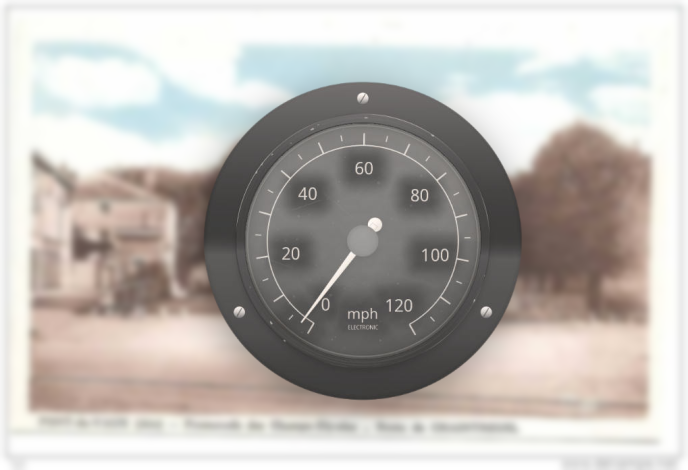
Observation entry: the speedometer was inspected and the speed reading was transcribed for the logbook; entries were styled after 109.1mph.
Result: 2.5mph
